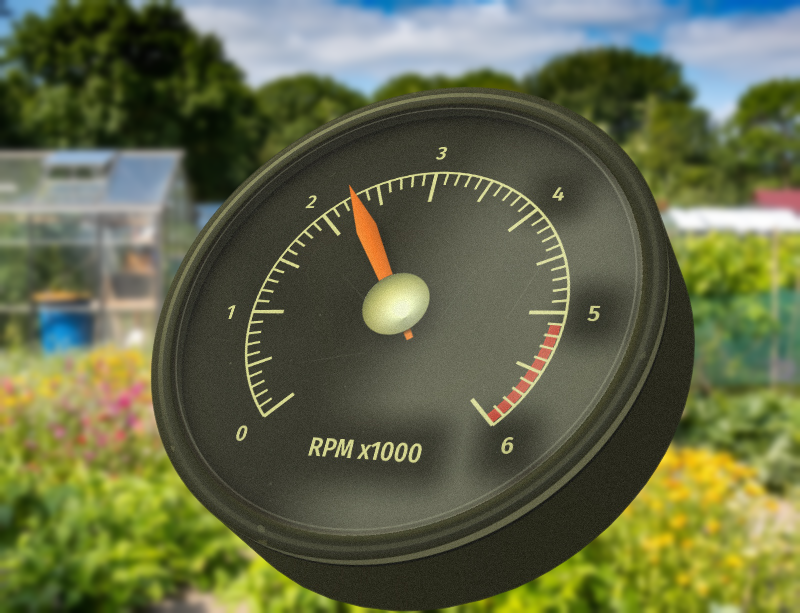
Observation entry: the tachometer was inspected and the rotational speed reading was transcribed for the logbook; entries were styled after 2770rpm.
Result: 2300rpm
